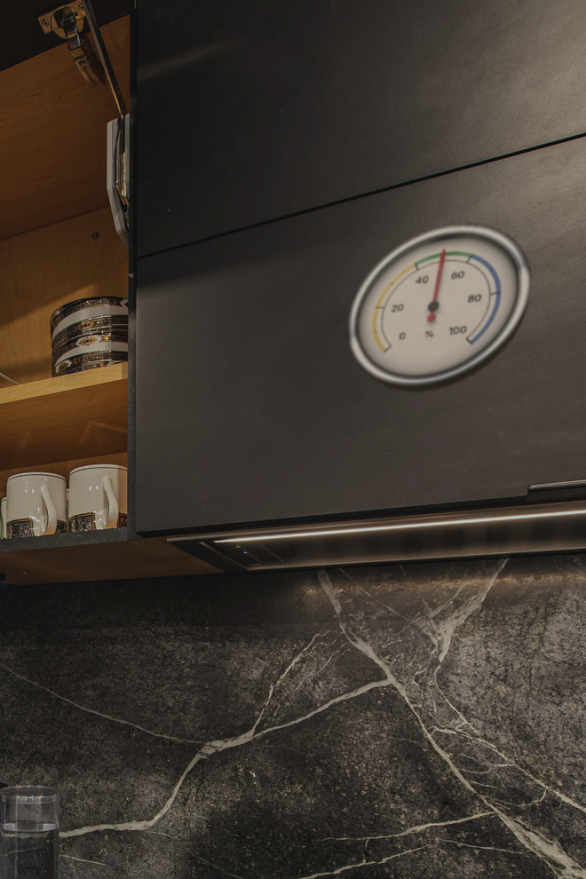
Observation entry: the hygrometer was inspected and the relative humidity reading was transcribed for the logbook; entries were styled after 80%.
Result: 50%
